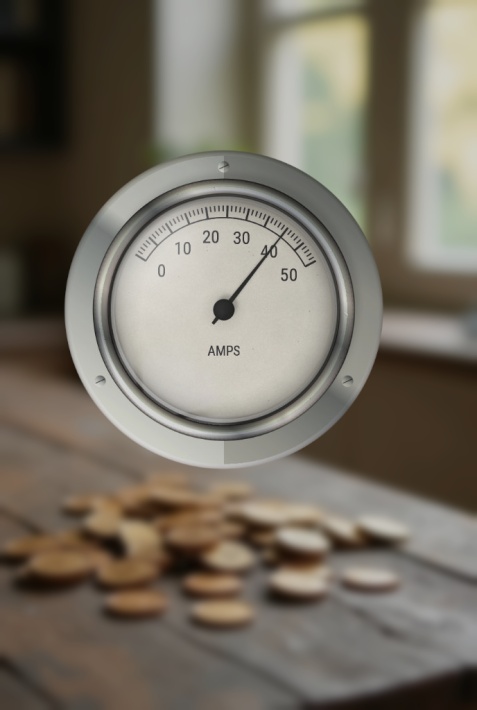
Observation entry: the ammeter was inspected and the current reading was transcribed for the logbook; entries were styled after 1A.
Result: 40A
